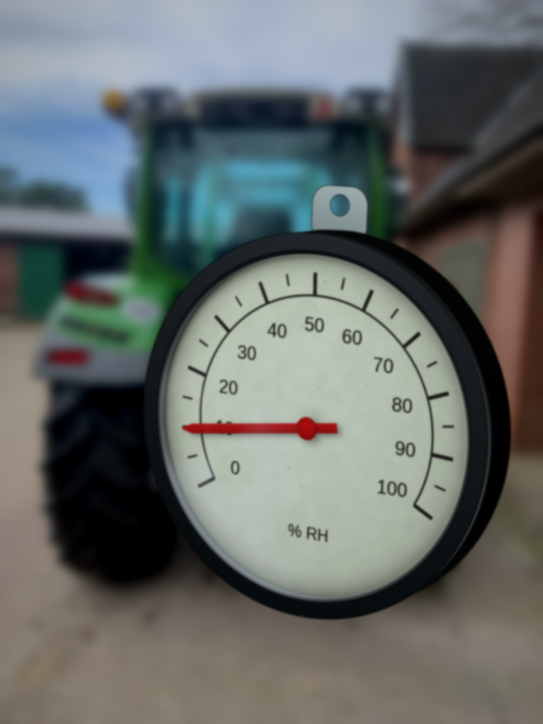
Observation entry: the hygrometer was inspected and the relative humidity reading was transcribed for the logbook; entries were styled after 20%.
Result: 10%
